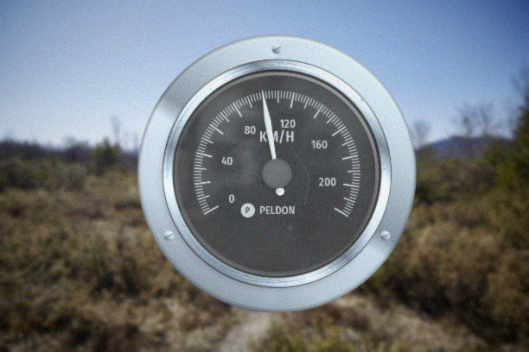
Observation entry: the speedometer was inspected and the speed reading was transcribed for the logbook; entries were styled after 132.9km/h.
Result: 100km/h
